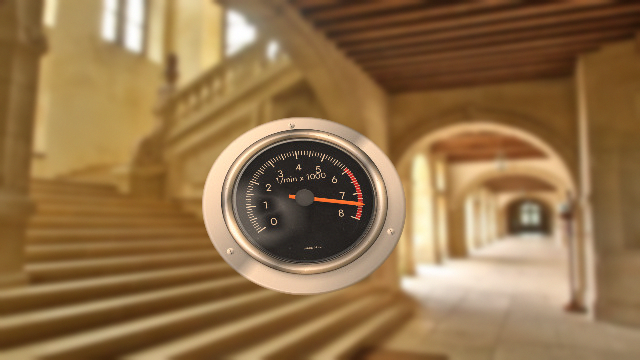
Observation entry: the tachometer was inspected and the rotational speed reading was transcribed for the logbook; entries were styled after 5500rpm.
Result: 7500rpm
